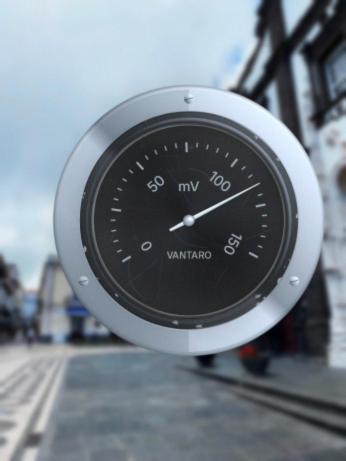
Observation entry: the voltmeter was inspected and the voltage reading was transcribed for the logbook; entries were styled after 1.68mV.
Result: 115mV
